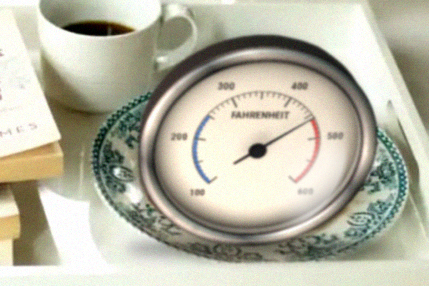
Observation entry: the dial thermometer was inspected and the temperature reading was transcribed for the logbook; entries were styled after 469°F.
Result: 450°F
